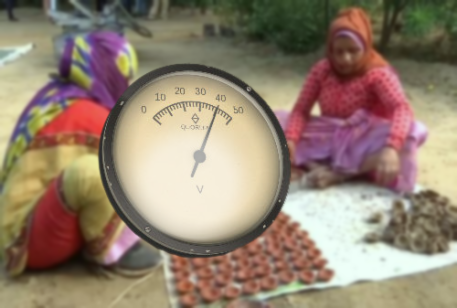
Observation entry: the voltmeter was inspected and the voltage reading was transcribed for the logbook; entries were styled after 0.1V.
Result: 40V
